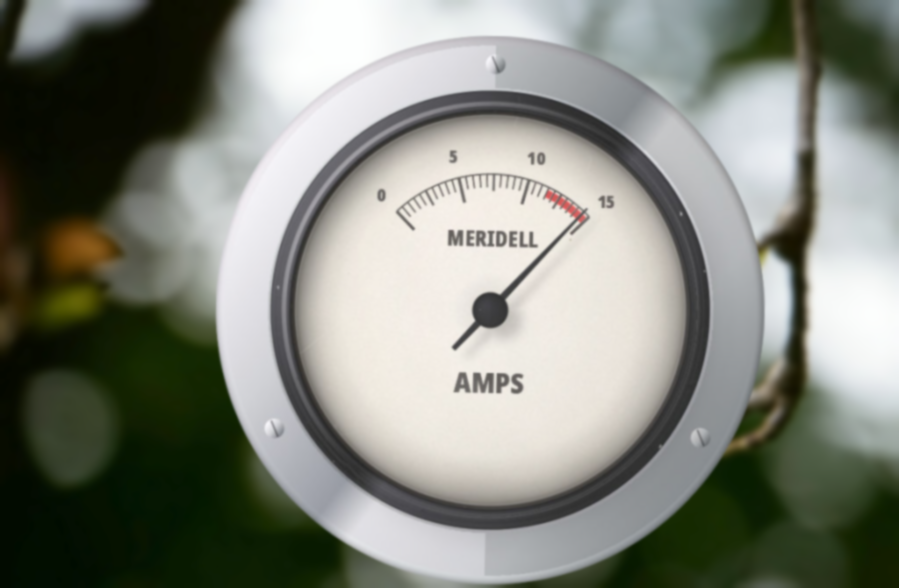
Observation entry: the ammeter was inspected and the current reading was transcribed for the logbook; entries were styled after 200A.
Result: 14.5A
